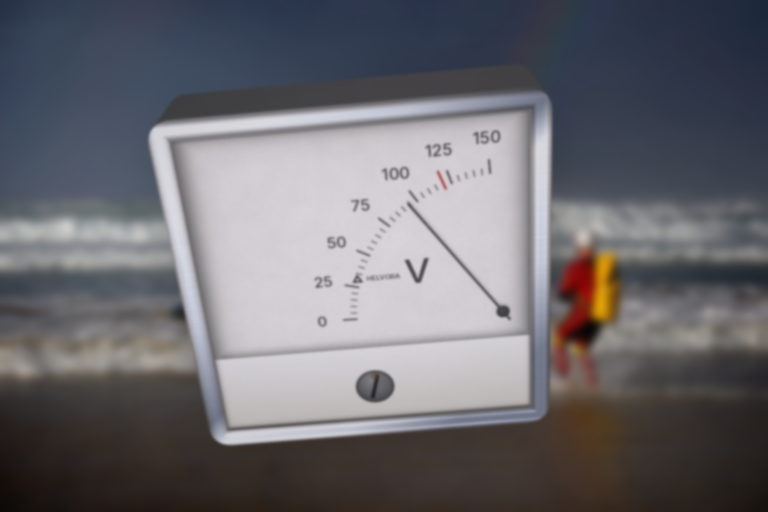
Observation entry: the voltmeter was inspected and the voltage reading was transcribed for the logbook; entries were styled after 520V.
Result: 95V
